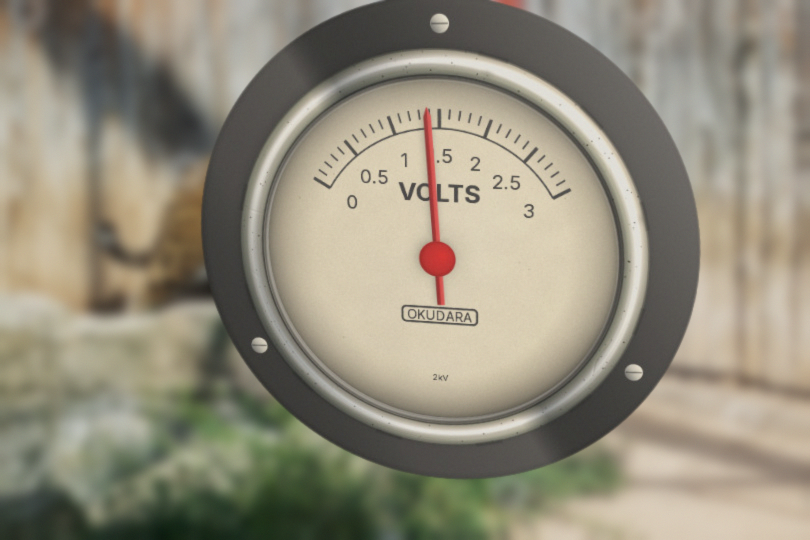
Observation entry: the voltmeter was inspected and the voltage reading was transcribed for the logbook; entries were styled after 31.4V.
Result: 1.4V
